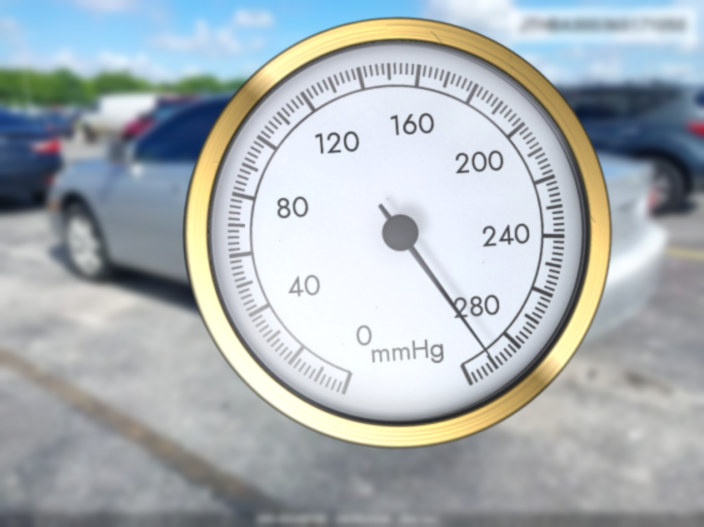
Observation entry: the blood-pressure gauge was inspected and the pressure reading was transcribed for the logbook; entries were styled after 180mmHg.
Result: 290mmHg
